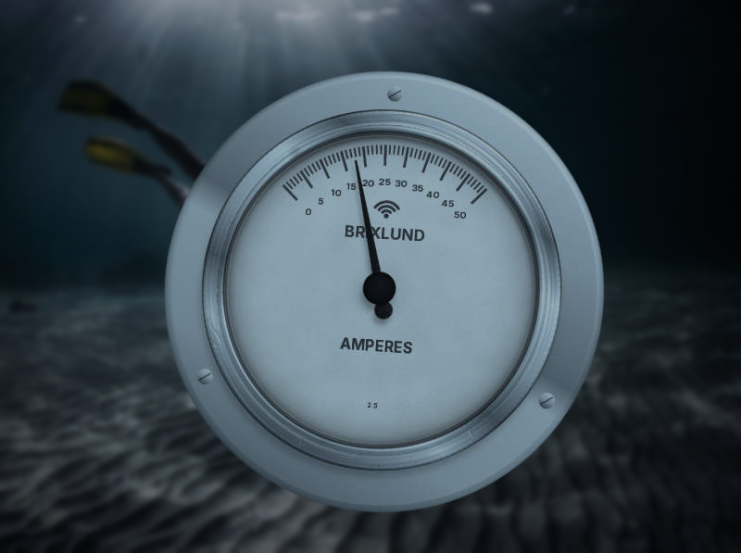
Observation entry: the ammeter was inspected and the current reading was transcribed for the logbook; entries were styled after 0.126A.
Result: 18A
